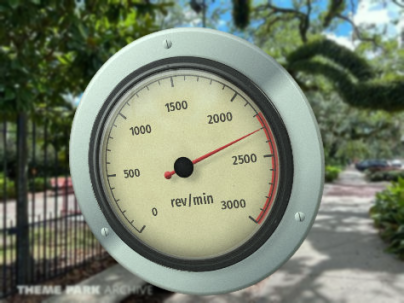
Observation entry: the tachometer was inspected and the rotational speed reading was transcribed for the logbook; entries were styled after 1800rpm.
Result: 2300rpm
